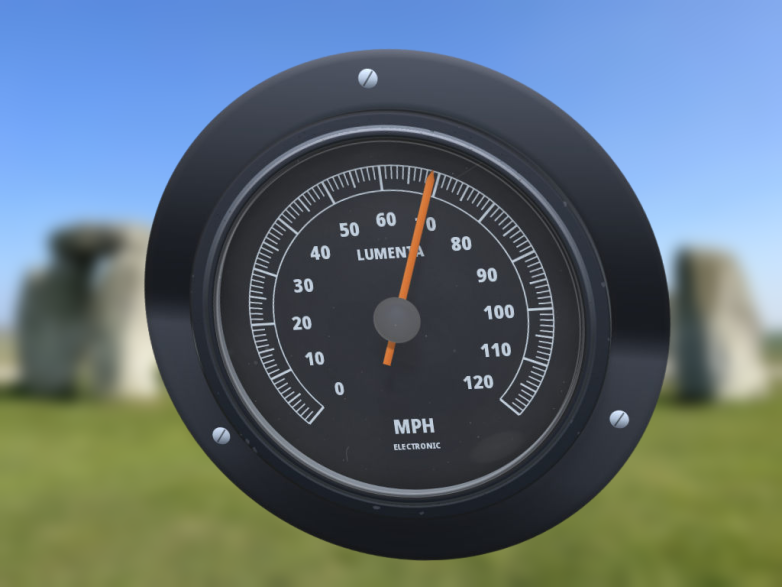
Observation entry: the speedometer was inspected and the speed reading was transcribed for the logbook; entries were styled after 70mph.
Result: 69mph
